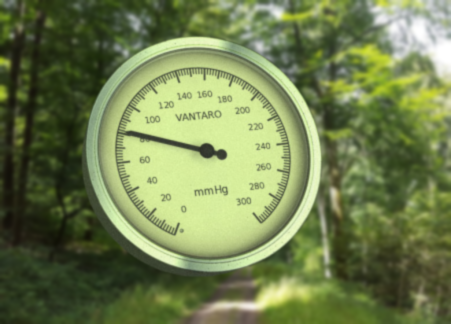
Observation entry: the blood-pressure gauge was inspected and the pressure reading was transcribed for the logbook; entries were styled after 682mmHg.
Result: 80mmHg
